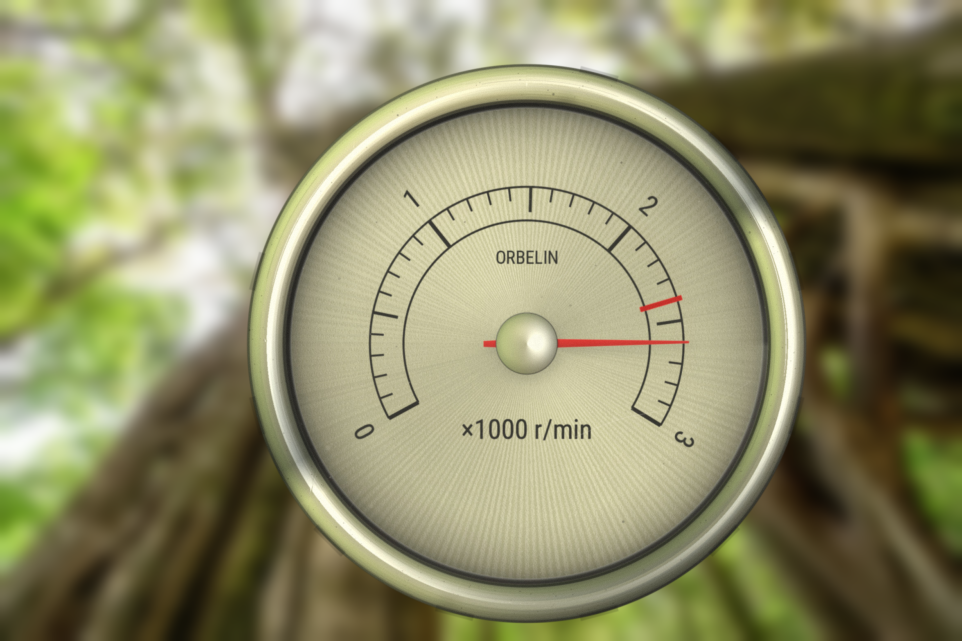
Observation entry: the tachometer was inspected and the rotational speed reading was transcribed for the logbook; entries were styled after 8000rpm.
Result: 2600rpm
